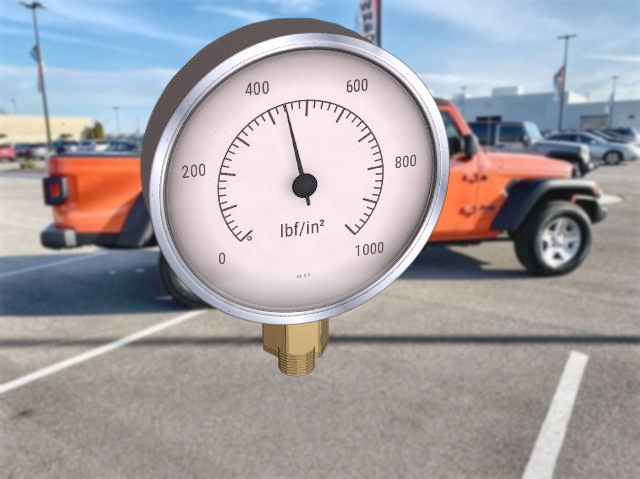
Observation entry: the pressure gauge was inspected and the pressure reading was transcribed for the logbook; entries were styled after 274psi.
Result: 440psi
